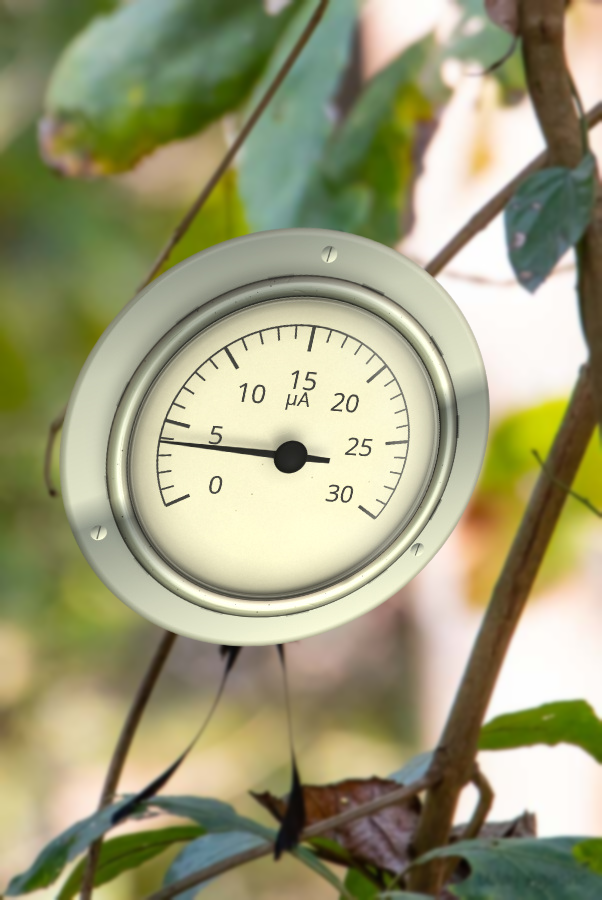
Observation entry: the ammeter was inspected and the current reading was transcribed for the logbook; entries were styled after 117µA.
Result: 4µA
